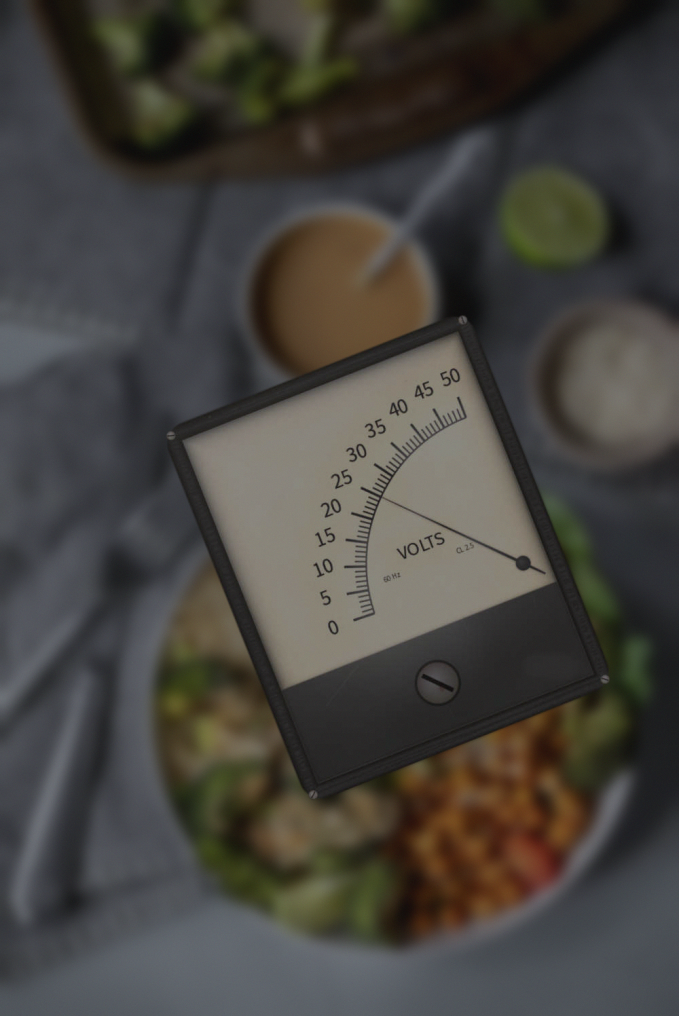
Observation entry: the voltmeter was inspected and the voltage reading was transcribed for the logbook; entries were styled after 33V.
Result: 25V
